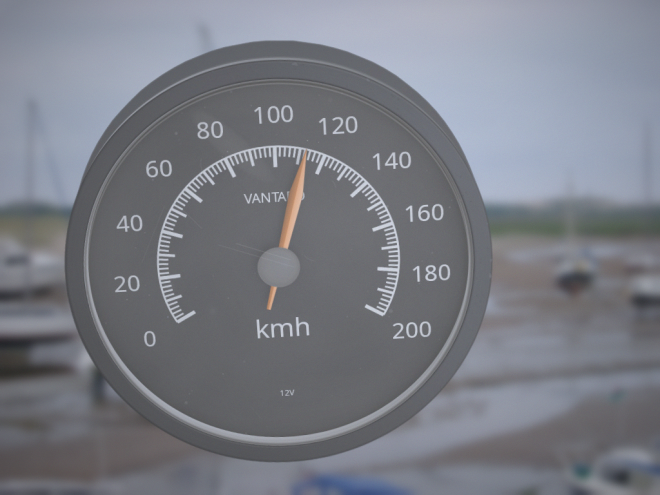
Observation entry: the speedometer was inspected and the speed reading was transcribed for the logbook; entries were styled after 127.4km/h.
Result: 112km/h
